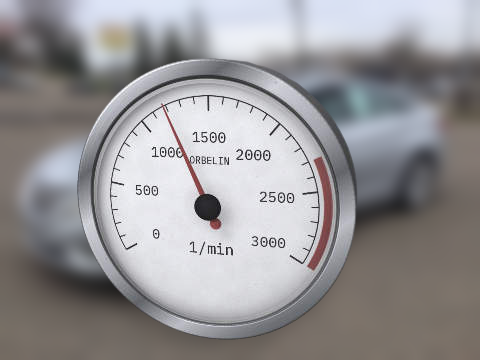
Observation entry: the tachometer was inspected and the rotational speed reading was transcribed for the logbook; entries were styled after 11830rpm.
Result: 1200rpm
